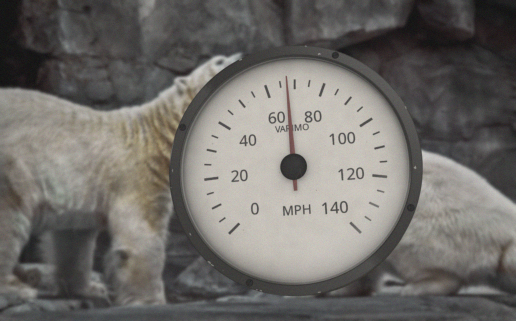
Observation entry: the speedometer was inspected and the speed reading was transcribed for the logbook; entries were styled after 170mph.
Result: 67.5mph
